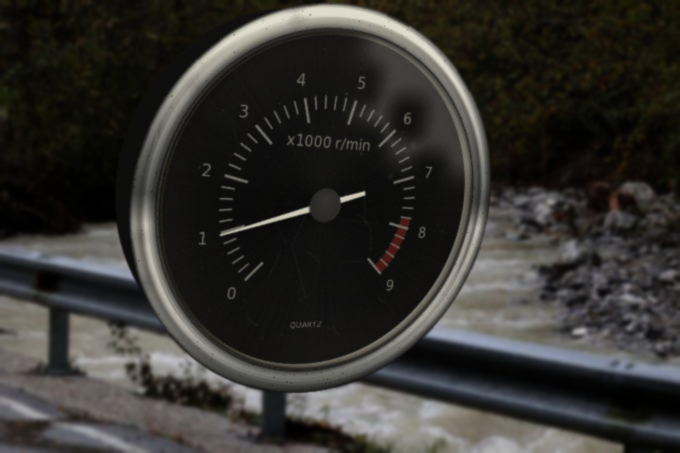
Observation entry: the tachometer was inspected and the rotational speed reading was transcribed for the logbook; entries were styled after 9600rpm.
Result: 1000rpm
